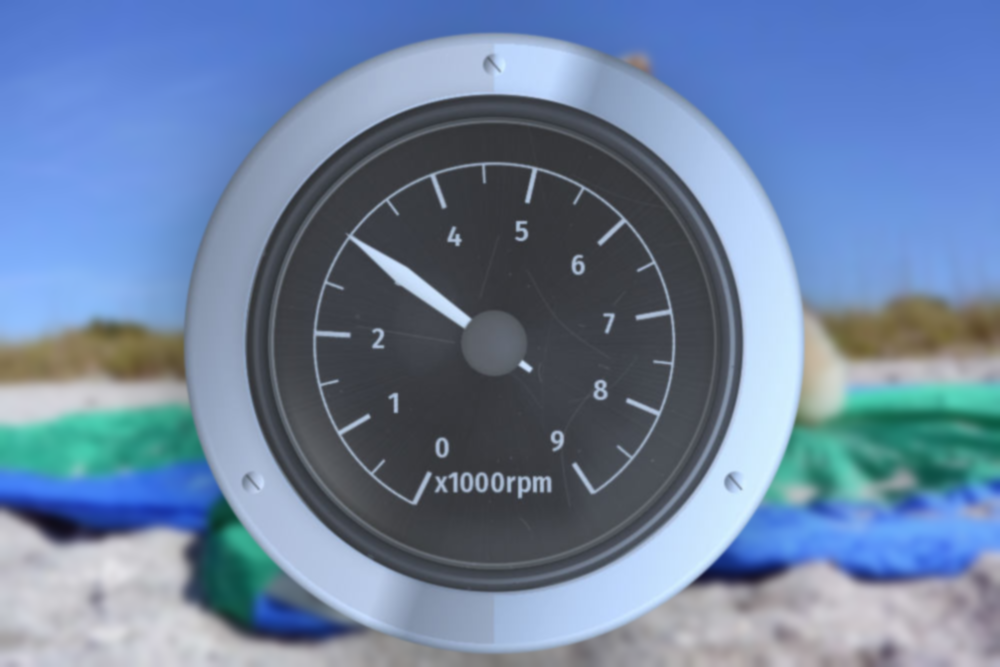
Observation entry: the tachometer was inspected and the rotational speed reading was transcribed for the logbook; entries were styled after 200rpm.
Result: 3000rpm
